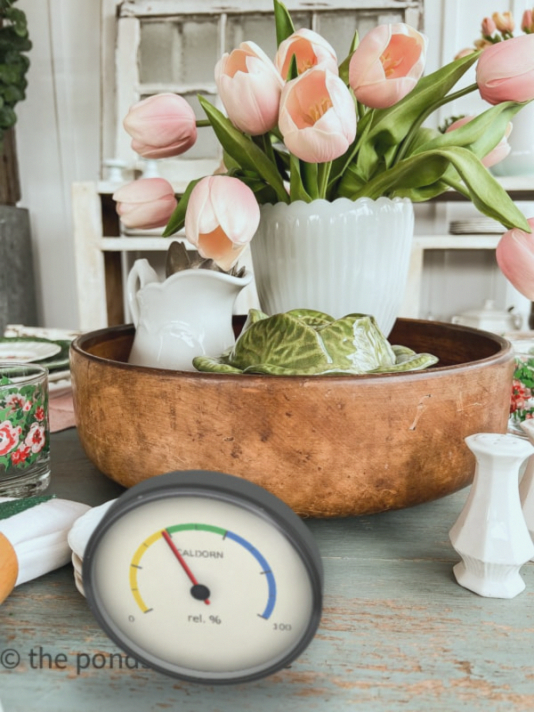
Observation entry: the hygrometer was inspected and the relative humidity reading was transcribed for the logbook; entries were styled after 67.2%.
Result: 40%
